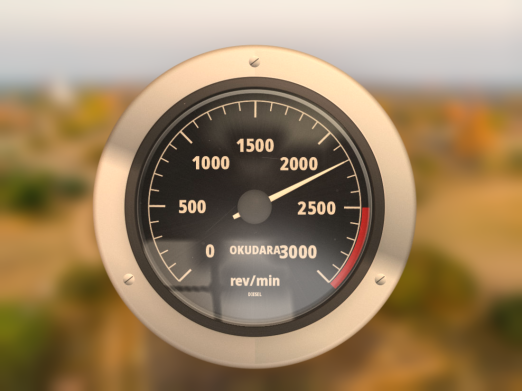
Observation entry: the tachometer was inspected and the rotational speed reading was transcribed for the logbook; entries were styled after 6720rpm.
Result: 2200rpm
